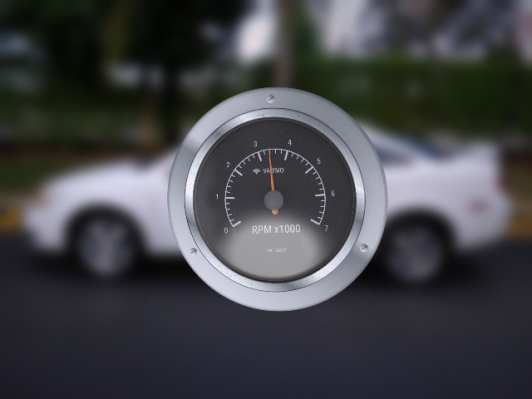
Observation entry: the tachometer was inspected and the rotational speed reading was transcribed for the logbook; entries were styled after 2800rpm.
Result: 3400rpm
